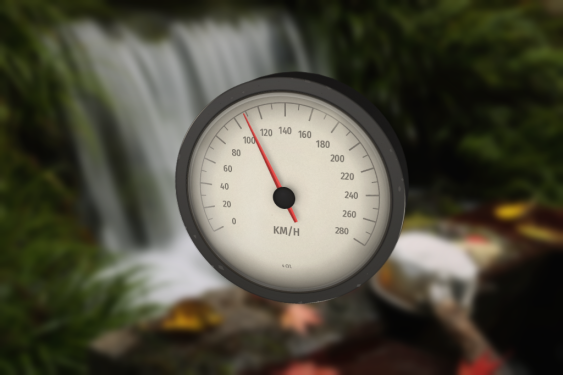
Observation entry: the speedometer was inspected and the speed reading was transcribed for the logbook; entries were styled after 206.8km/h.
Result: 110km/h
